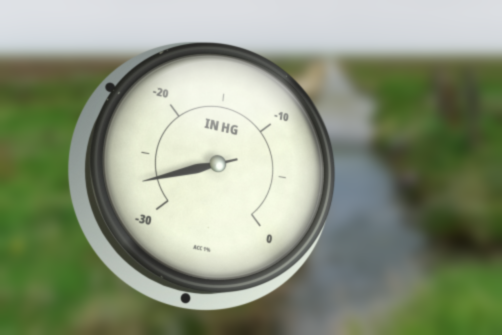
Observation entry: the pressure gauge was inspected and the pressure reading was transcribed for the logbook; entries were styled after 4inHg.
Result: -27.5inHg
